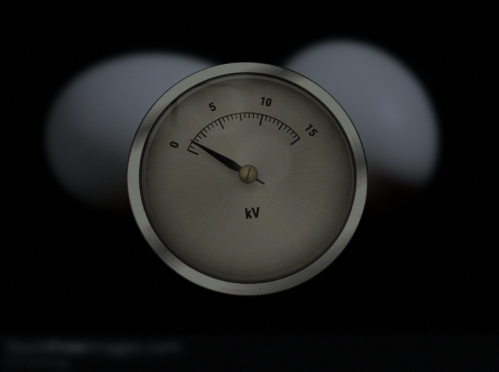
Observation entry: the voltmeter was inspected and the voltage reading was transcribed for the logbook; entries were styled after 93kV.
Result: 1kV
